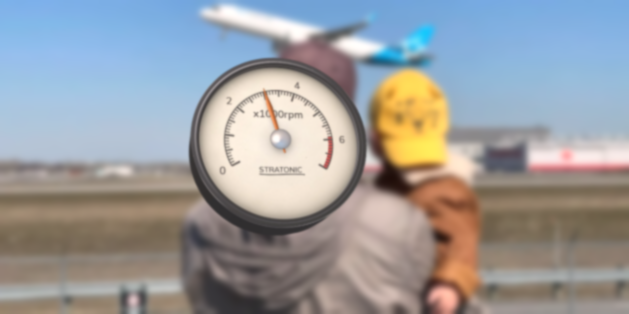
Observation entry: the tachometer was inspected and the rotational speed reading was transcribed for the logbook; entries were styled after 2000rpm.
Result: 3000rpm
